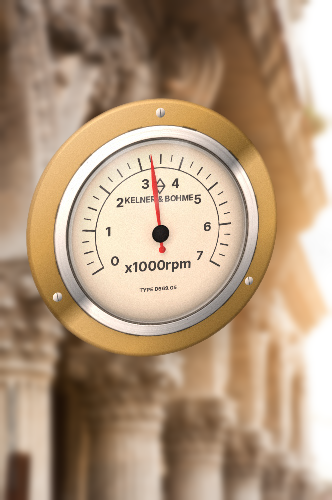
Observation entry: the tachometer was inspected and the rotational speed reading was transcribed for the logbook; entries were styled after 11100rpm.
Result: 3250rpm
